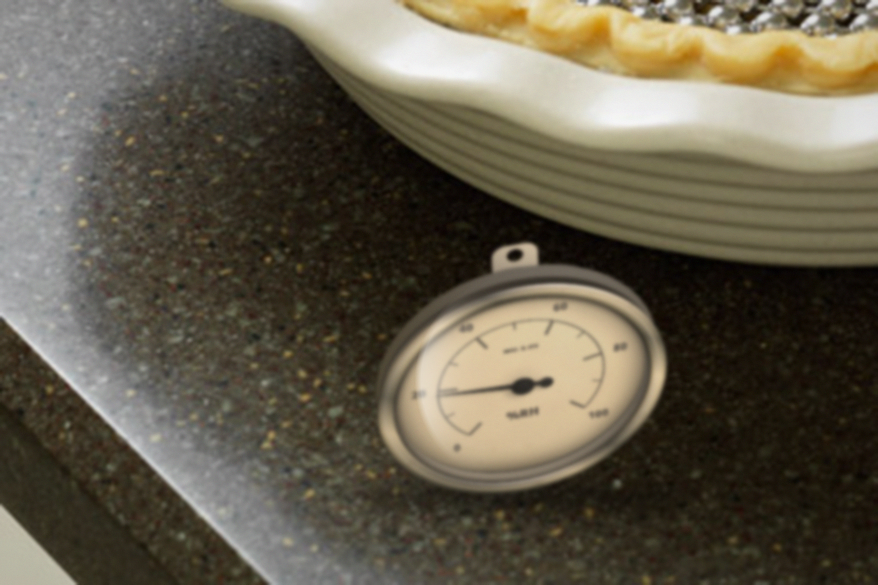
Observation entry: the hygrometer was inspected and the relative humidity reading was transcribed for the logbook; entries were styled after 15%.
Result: 20%
